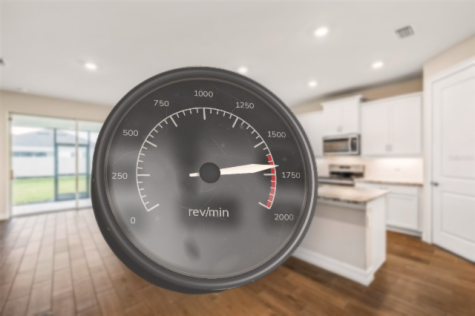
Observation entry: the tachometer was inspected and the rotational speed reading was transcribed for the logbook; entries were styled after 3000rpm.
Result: 1700rpm
